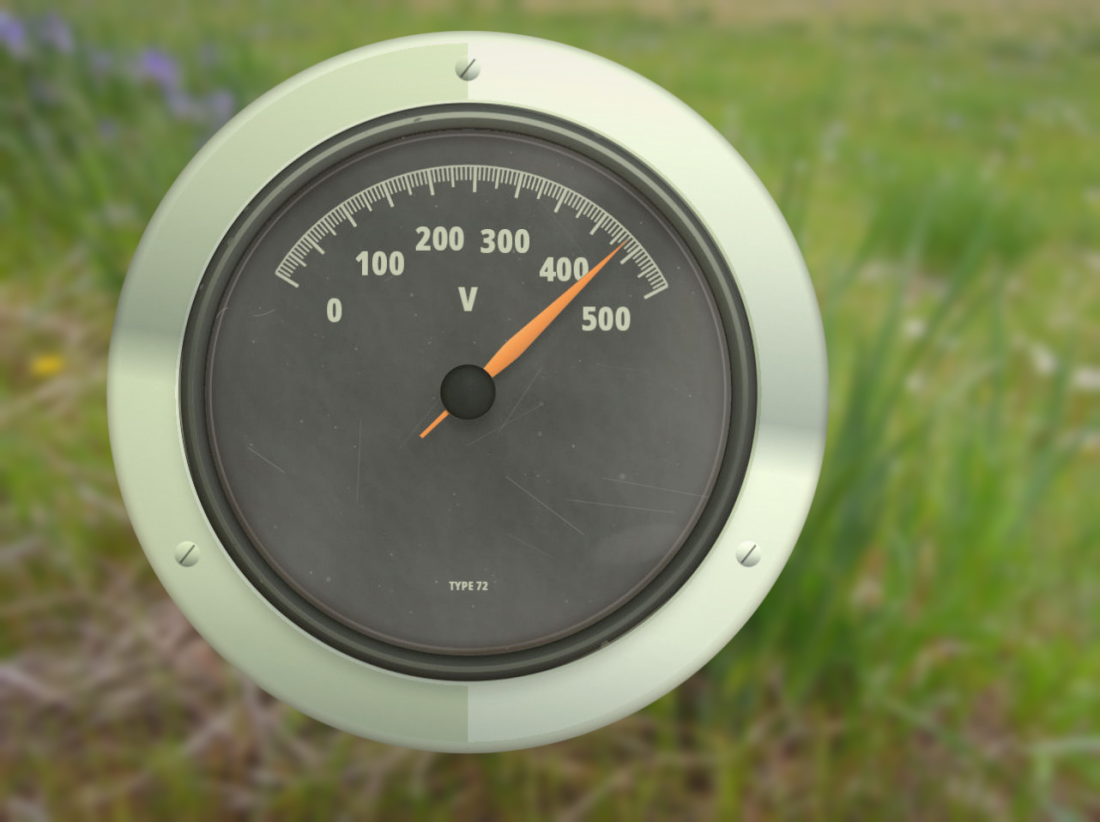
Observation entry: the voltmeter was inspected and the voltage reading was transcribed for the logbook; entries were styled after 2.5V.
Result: 435V
